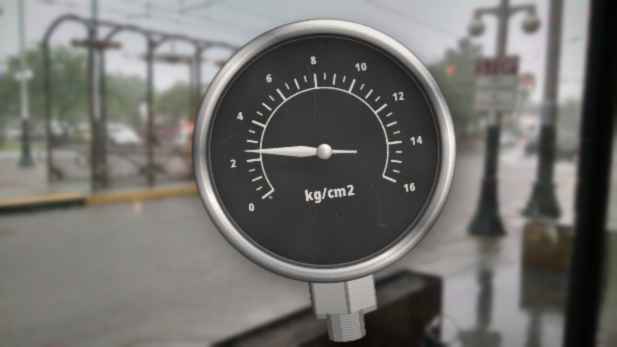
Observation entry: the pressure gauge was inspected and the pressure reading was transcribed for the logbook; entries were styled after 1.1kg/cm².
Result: 2.5kg/cm²
